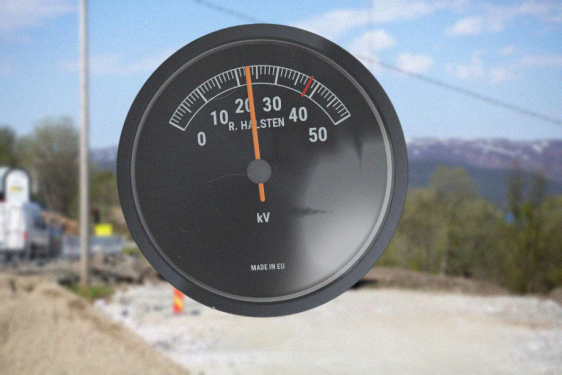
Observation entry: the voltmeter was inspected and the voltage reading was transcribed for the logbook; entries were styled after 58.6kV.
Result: 23kV
